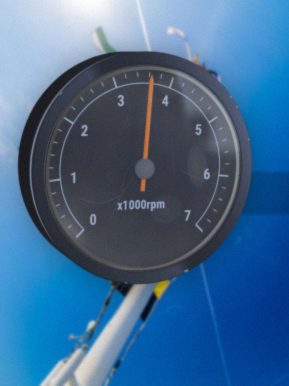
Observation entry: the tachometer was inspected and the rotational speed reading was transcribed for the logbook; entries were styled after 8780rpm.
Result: 3600rpm
